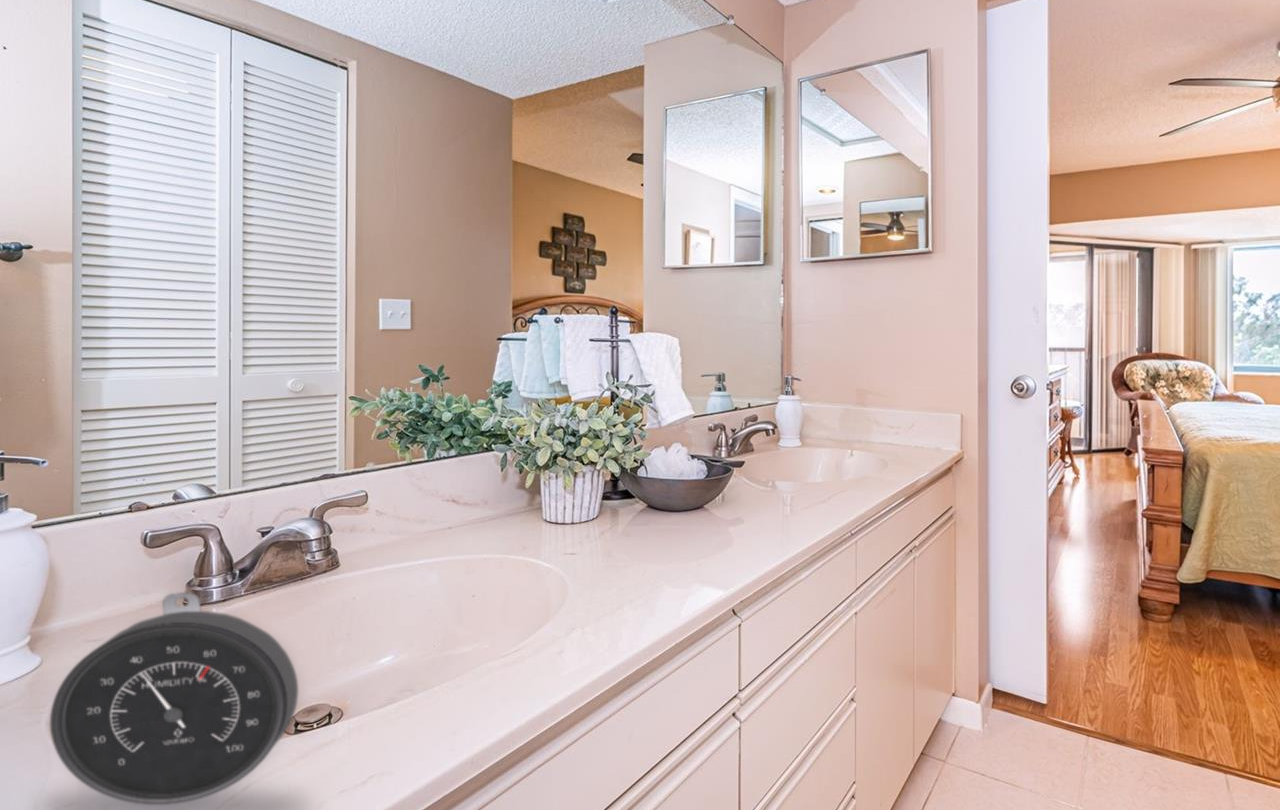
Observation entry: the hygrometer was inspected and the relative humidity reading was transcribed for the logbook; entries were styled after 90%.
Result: 40%
